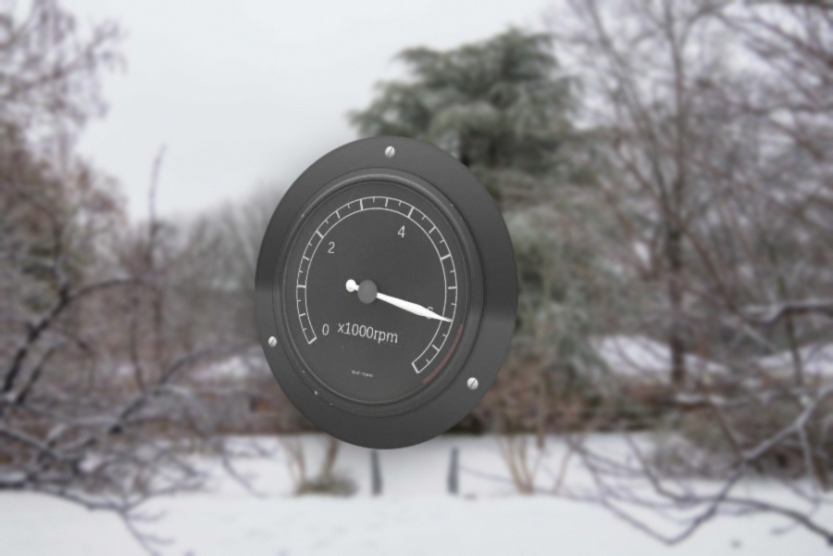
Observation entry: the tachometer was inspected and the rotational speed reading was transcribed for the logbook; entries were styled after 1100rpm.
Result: 6000rpm
